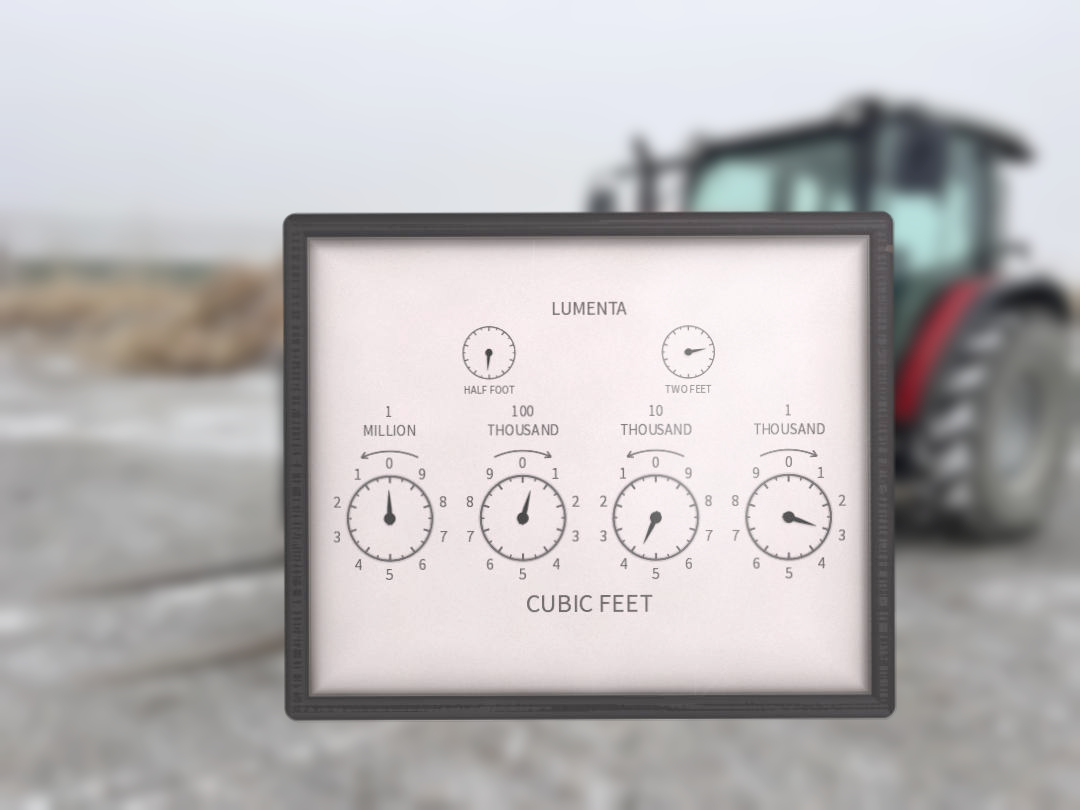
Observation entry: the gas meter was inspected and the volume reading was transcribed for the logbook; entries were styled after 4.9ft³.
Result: 4300ft³
